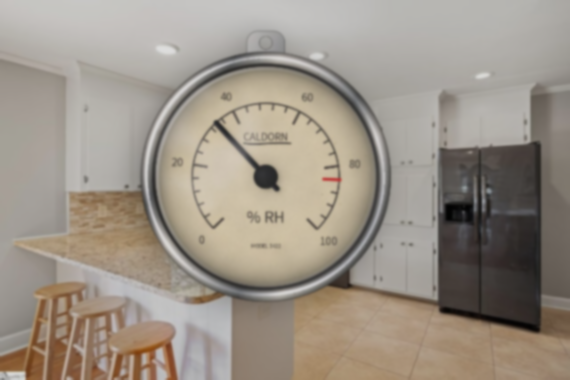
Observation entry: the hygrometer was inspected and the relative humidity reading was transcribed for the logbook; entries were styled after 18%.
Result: 34%
